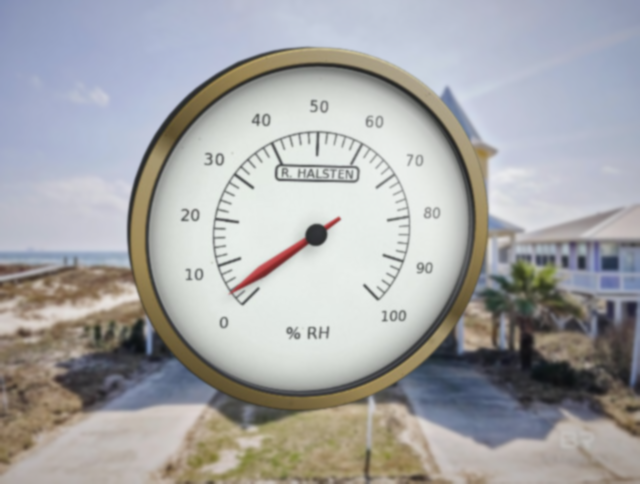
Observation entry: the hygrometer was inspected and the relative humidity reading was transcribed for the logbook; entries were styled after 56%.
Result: 4%
